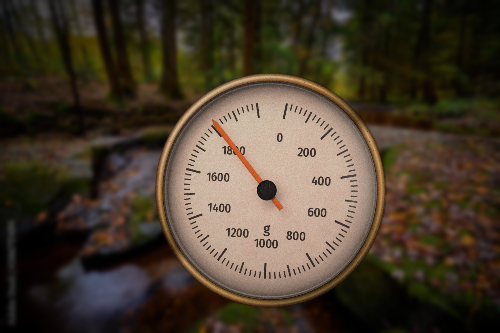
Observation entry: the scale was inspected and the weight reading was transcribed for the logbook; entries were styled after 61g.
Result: 1820g
